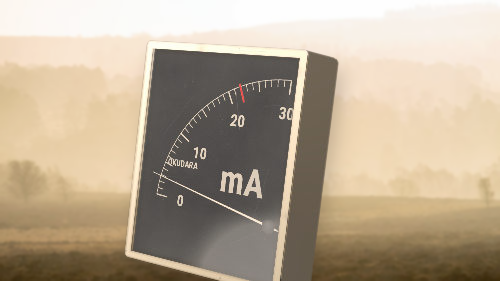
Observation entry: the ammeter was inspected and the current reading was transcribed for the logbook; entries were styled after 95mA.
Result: 3mA
